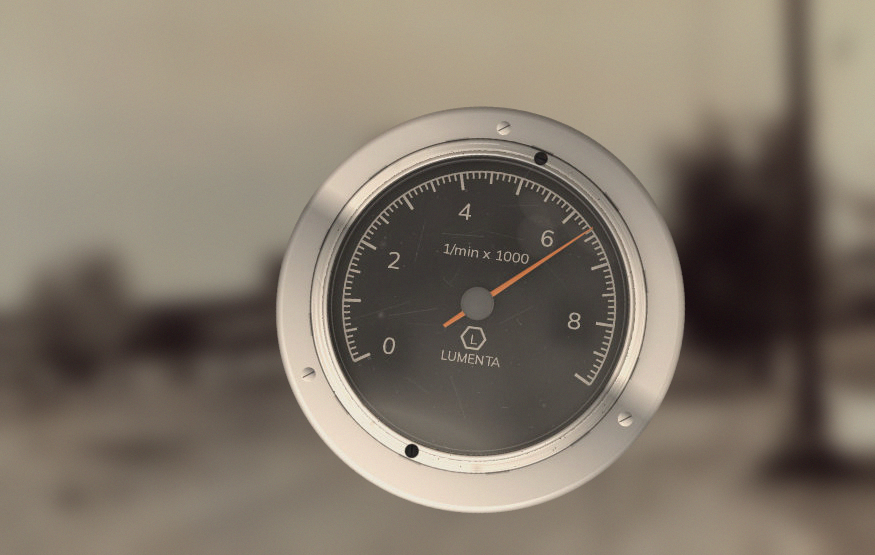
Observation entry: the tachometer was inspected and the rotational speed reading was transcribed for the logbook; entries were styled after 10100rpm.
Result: 6400rpm
